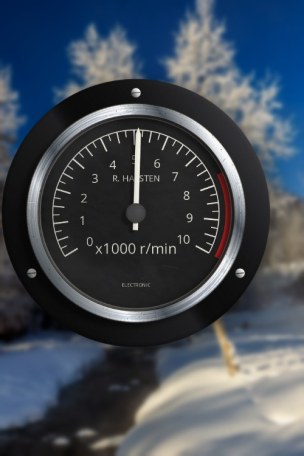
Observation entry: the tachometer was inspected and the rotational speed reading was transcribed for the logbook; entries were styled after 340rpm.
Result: 5125rpm
